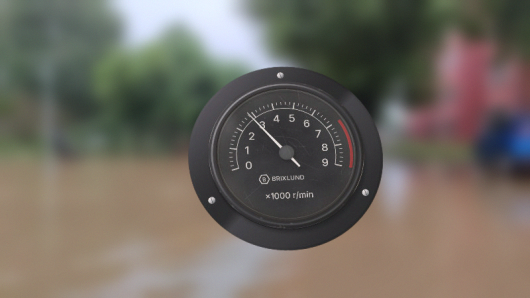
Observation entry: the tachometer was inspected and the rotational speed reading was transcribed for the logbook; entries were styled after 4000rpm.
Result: 2800rpm
